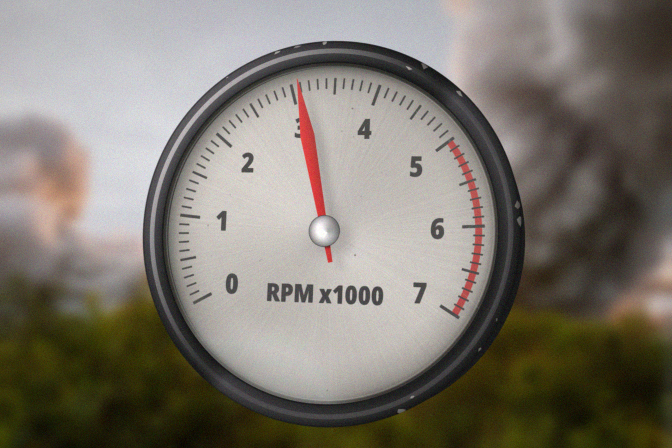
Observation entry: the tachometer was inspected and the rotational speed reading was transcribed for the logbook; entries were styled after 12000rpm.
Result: 3100rpm
